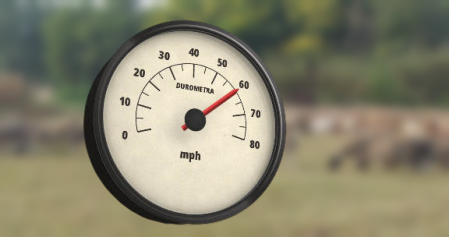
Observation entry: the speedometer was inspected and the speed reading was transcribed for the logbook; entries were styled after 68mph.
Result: 60mph
